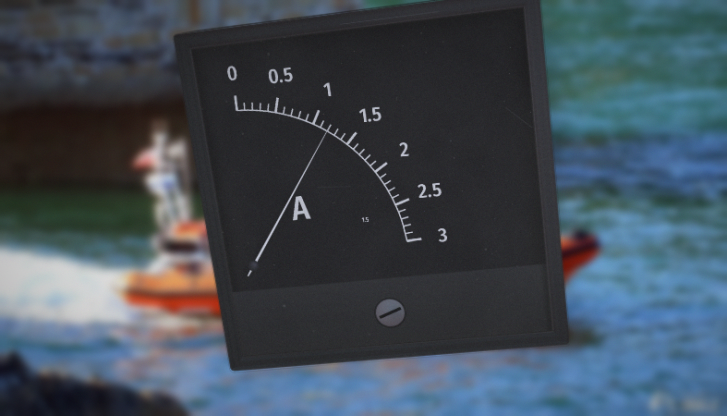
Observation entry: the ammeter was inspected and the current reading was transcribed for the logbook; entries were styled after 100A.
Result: 1.2A
